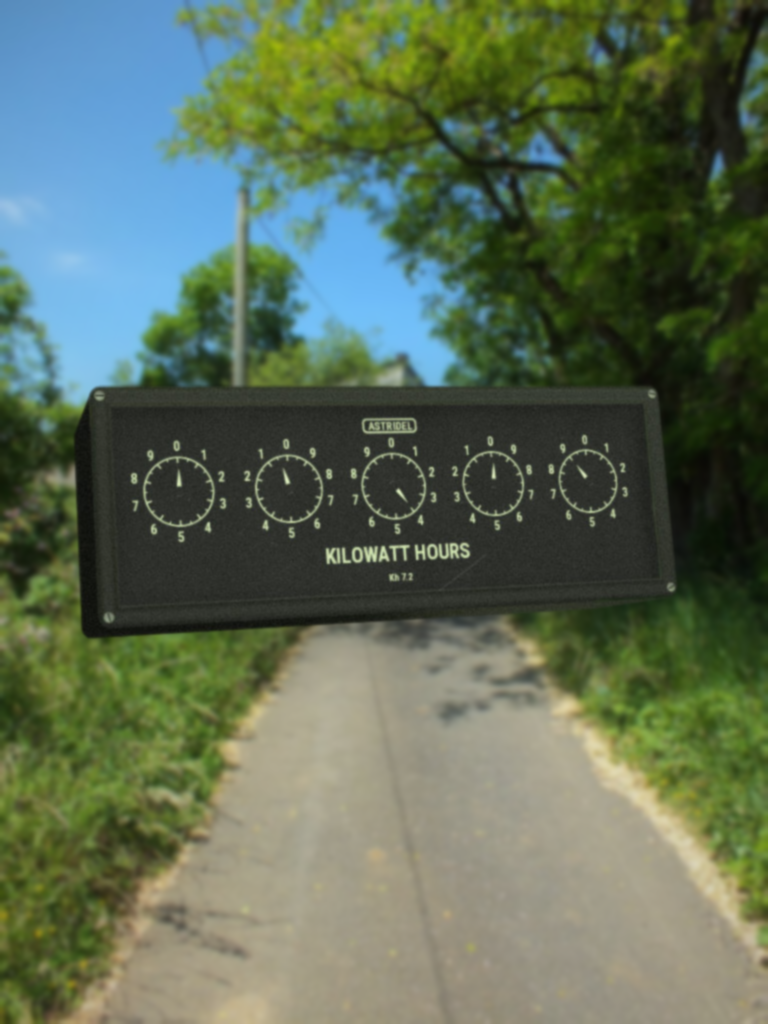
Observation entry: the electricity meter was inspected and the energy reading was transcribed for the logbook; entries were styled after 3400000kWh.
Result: 399kWh
